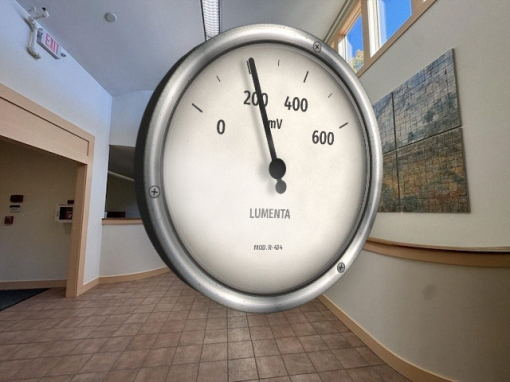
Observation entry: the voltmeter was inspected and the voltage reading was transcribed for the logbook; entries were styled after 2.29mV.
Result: 200mV
